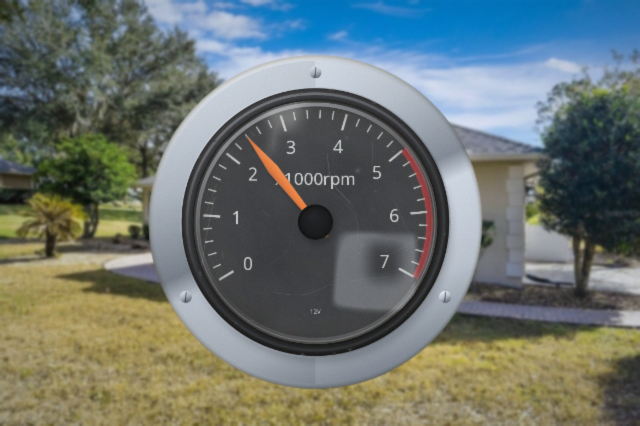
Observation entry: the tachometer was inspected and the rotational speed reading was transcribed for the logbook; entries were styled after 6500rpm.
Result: 2400rpm
